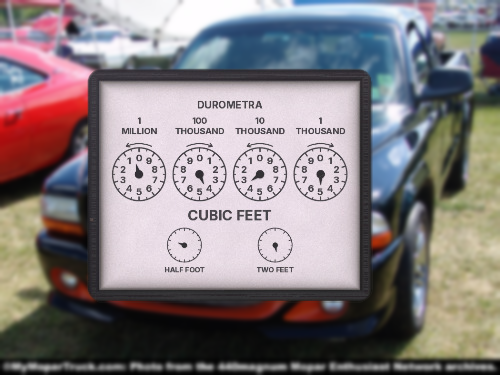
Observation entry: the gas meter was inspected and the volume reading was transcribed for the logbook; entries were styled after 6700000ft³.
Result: 43500ft³
